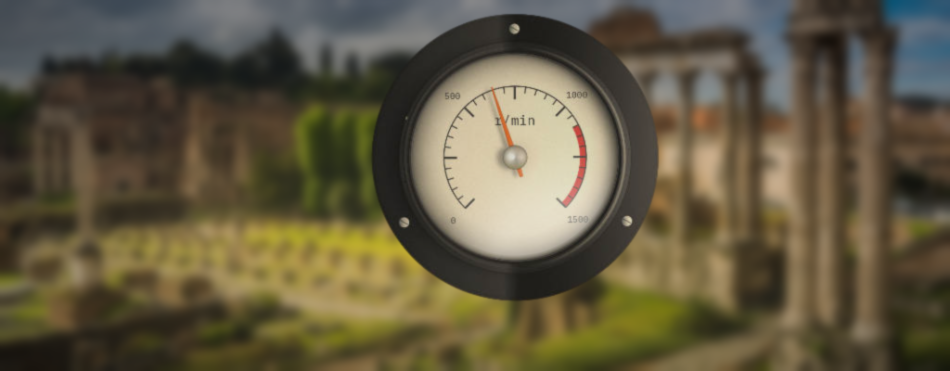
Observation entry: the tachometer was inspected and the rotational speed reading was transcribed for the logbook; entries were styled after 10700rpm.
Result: 650rpm
